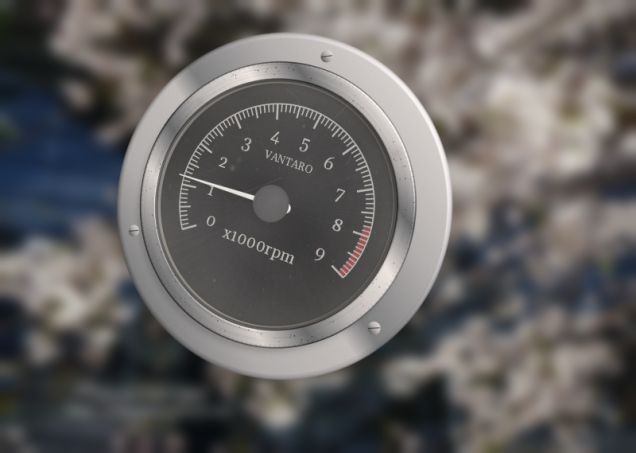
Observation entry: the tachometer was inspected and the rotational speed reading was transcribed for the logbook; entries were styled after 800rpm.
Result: 1200rpm
